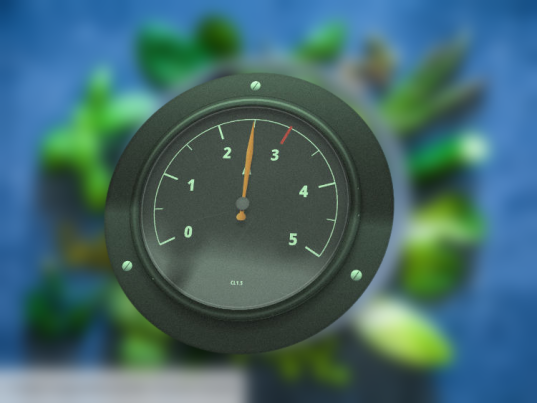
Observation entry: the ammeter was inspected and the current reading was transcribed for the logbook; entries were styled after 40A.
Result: 2.5A
